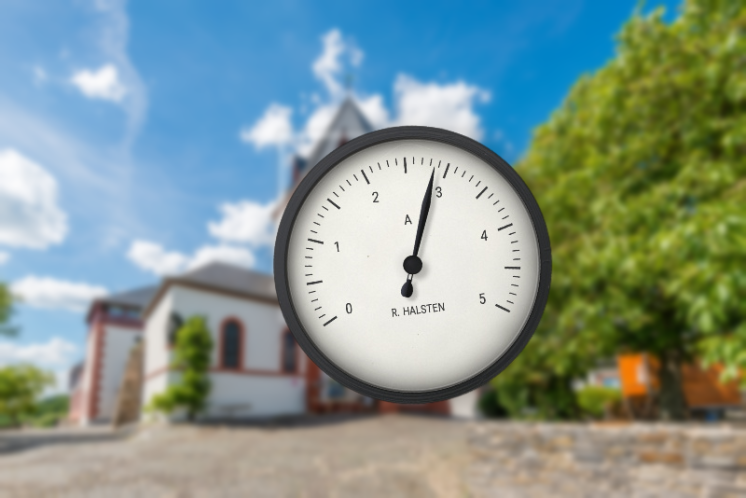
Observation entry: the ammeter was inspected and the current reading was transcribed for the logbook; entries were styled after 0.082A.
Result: 2.85A
